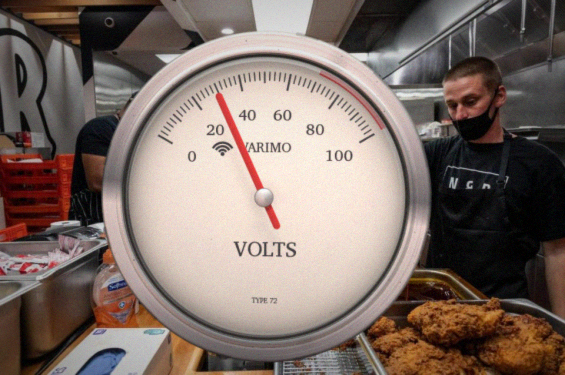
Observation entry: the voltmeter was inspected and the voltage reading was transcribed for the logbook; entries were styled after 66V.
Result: 30V
